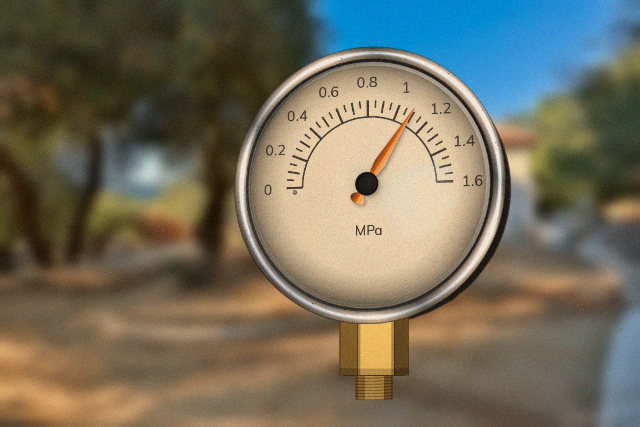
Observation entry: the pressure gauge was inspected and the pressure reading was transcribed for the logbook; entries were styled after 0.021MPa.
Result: 1.1MPa
